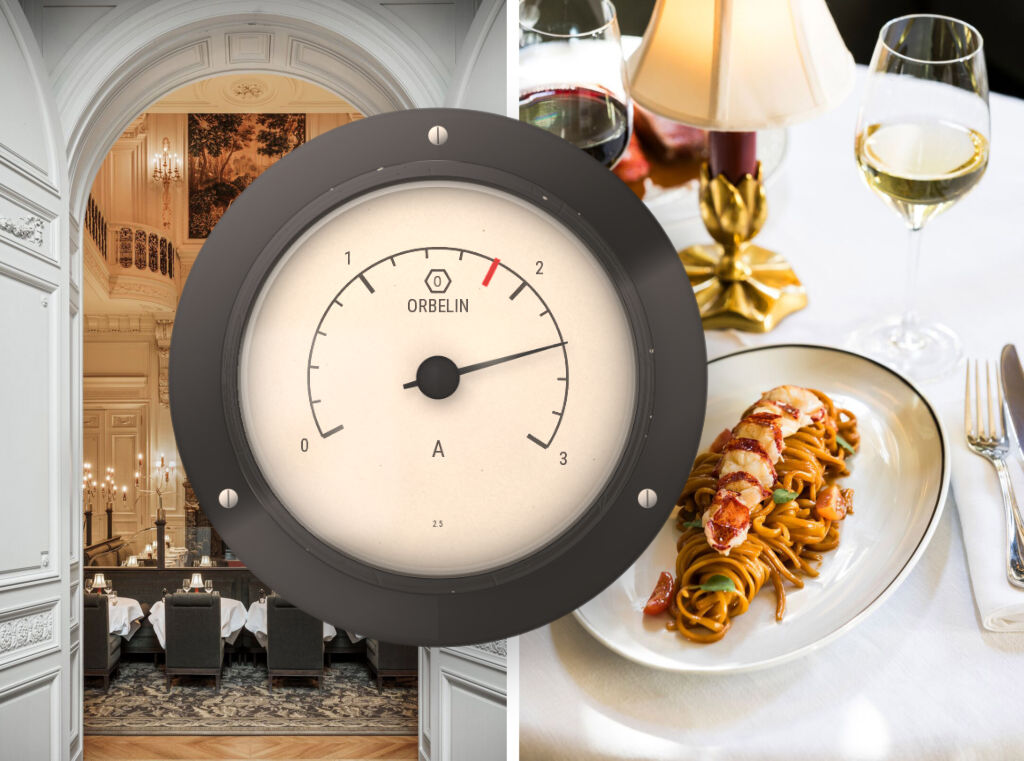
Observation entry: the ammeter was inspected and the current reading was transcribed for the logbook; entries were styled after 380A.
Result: 2.4A
